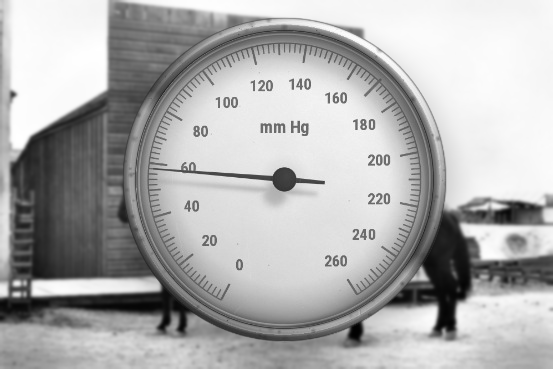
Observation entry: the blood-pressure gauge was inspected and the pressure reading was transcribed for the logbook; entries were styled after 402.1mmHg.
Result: 58mmHg
